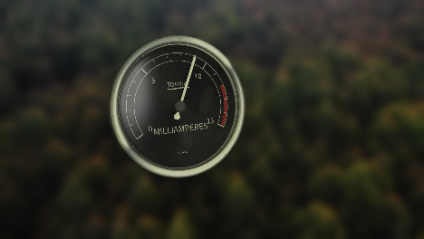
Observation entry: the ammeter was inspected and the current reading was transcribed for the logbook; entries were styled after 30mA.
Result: 9mA
